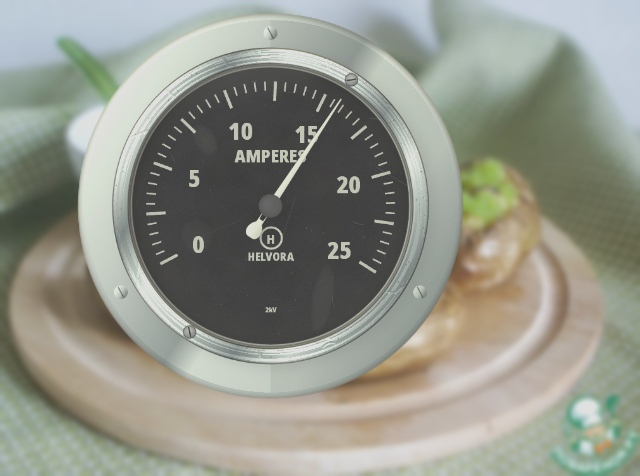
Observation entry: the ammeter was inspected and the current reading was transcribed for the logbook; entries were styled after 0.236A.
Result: 15.75A
